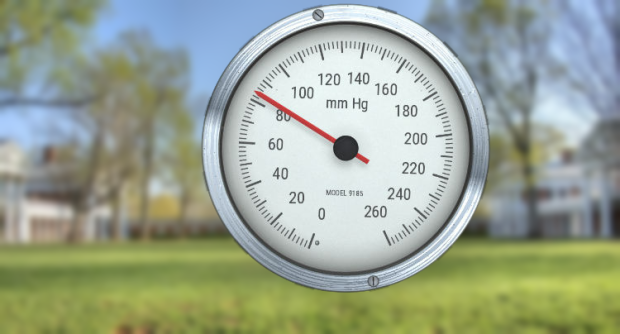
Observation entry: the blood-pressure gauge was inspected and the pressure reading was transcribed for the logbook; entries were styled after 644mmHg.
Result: 84mmHg
